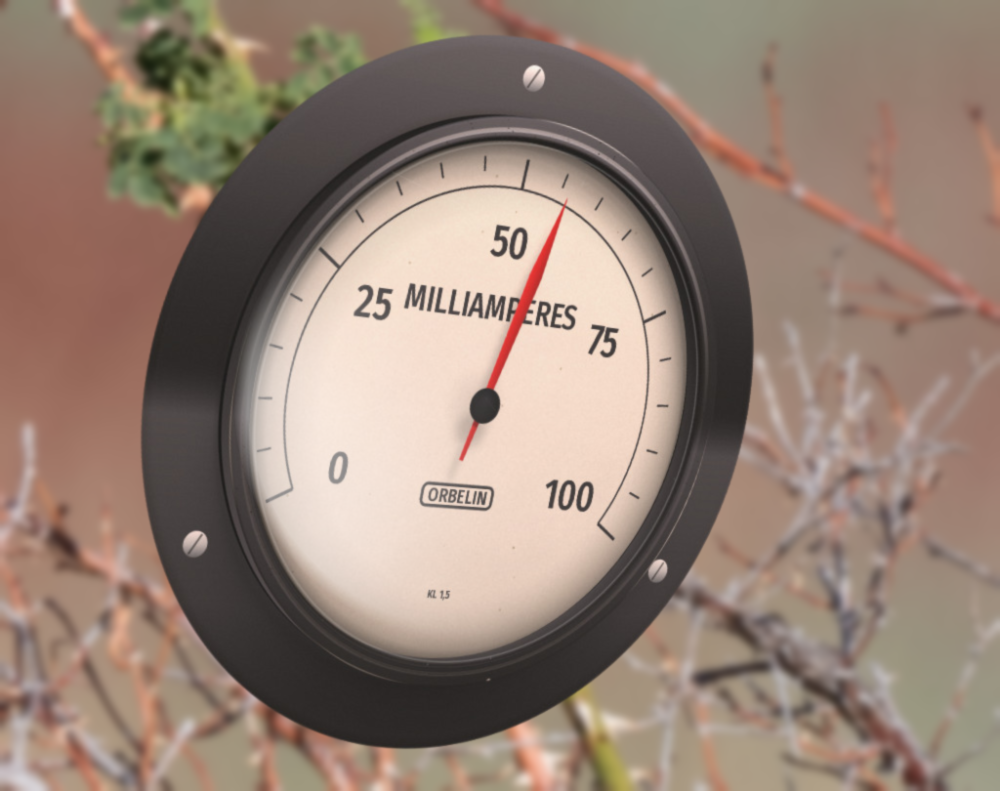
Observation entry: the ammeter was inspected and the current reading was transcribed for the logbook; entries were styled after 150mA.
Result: 55mA
